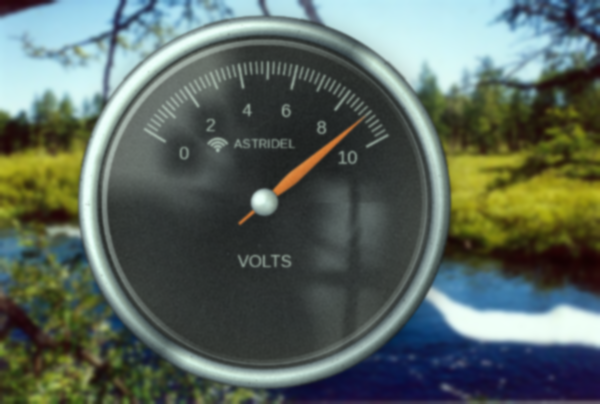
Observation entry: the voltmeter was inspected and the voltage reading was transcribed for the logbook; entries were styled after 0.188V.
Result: 9V
